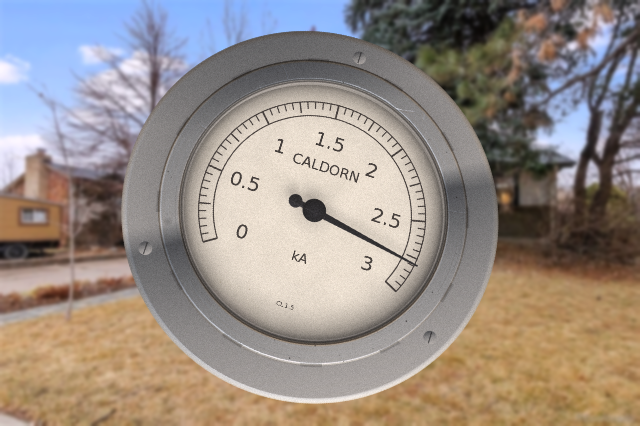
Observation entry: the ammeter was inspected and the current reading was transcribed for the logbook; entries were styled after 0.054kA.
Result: 2.8kA
